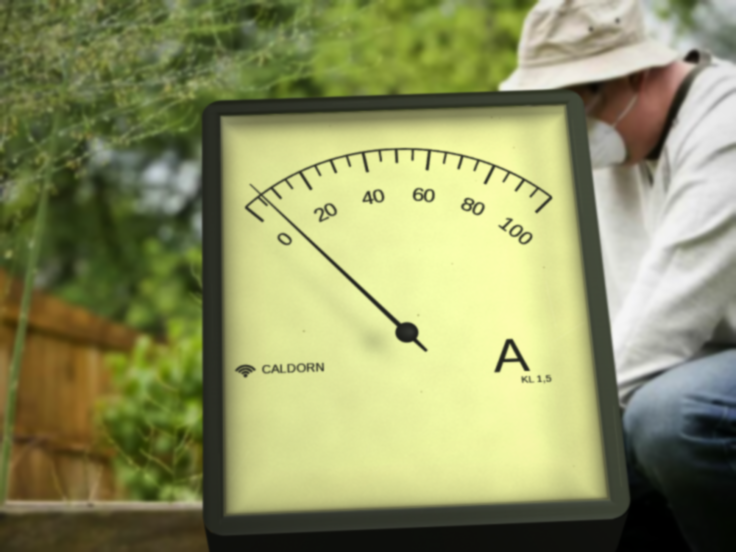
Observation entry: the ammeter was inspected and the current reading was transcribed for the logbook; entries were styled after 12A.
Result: 5A
